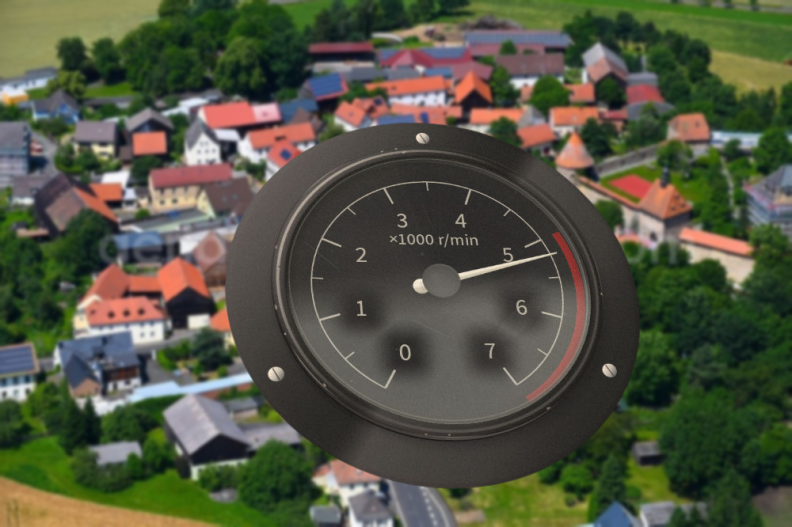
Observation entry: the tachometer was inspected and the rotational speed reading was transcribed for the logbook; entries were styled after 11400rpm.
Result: 5250rpm
